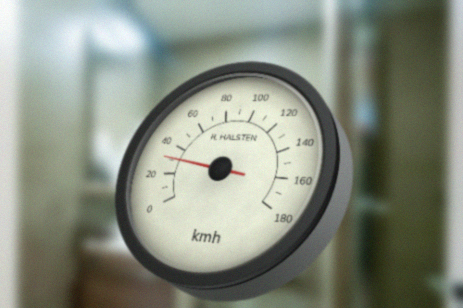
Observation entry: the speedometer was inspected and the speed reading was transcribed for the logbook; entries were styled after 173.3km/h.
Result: 30km/h
